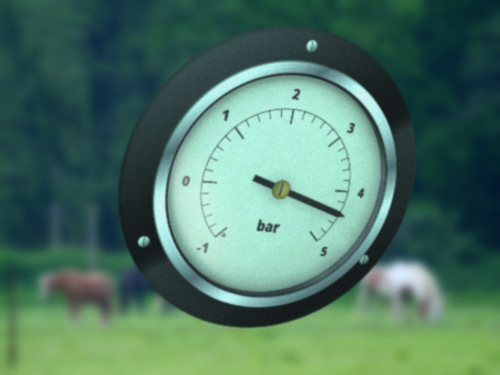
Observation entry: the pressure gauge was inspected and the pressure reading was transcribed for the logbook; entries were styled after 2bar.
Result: 4.4bar
